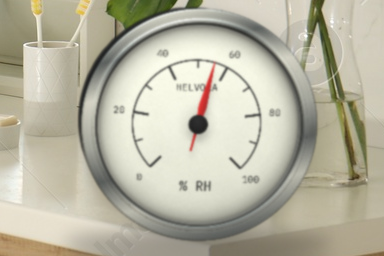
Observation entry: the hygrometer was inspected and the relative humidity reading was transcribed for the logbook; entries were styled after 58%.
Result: 55%
